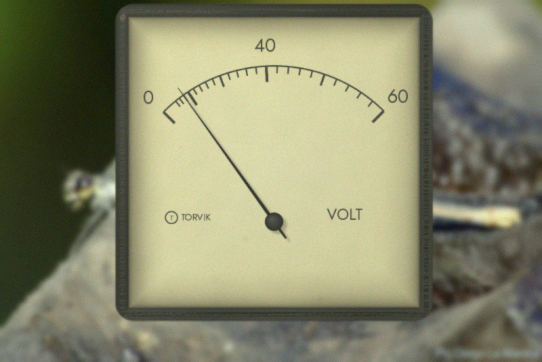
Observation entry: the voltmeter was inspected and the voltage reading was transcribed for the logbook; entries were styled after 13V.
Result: 18V
